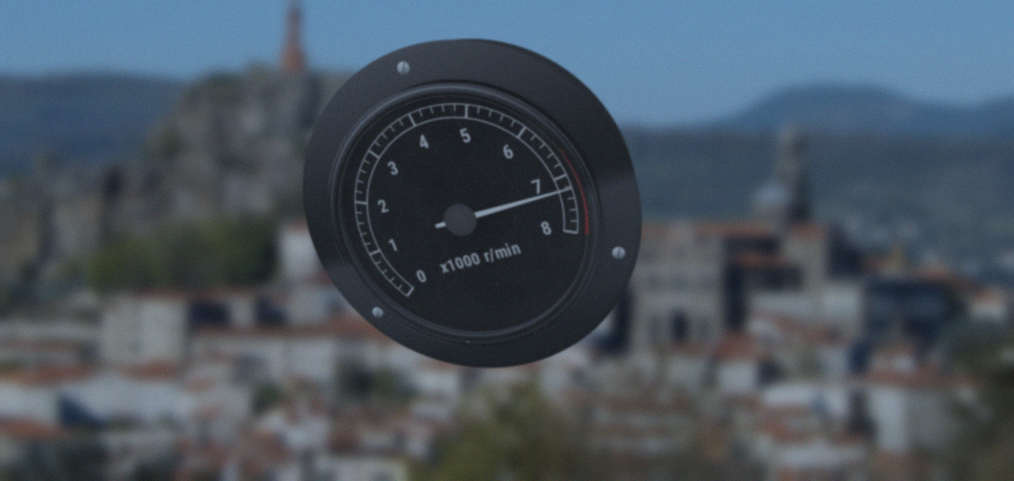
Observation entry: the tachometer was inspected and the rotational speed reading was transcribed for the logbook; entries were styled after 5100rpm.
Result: 7200rpm
